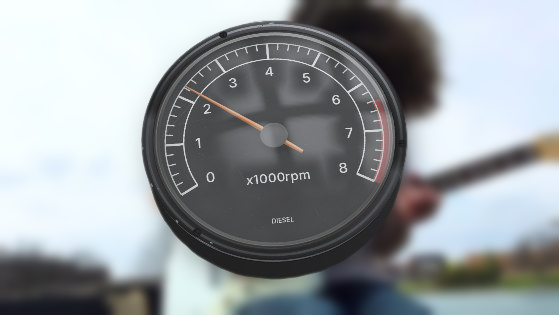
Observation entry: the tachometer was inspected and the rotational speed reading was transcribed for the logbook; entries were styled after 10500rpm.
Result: 2200rpm
